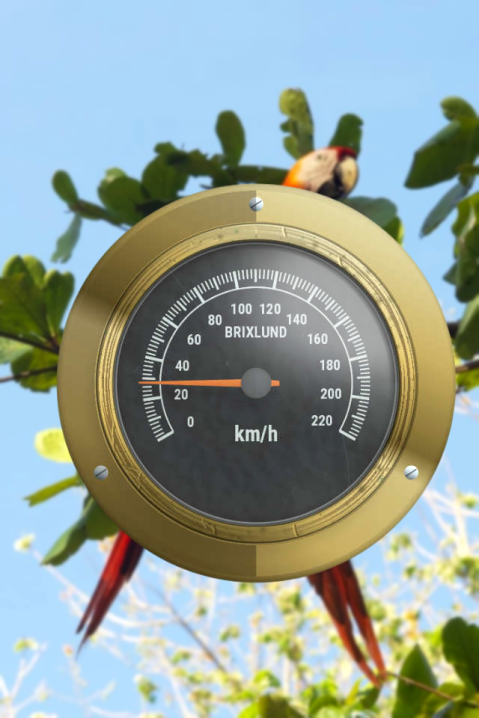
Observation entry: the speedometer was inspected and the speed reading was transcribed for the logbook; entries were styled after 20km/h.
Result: 28km/h
